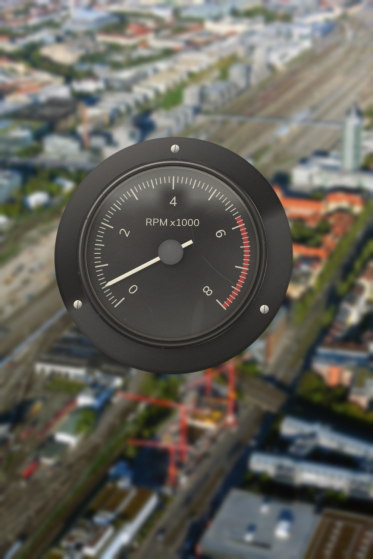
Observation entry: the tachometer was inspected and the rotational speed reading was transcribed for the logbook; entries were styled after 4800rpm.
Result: 500rpm
